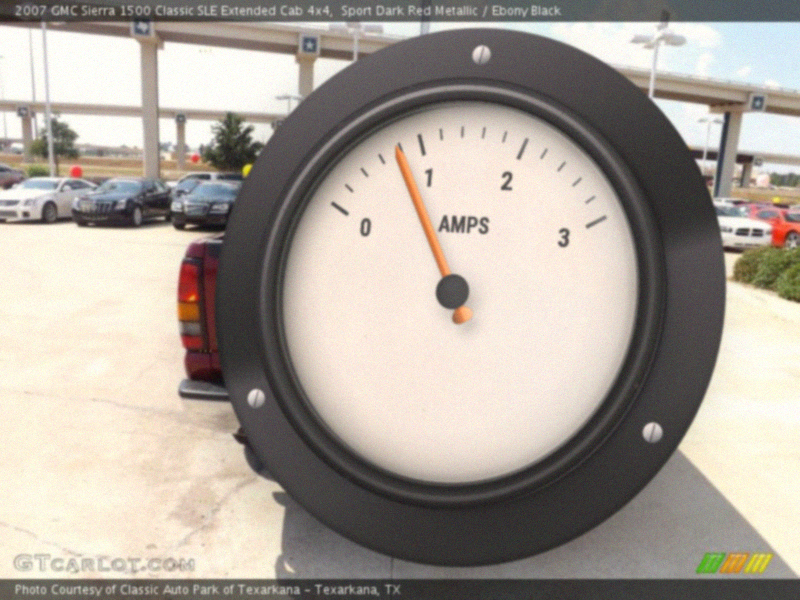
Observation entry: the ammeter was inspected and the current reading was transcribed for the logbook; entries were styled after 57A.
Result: 0.8A
